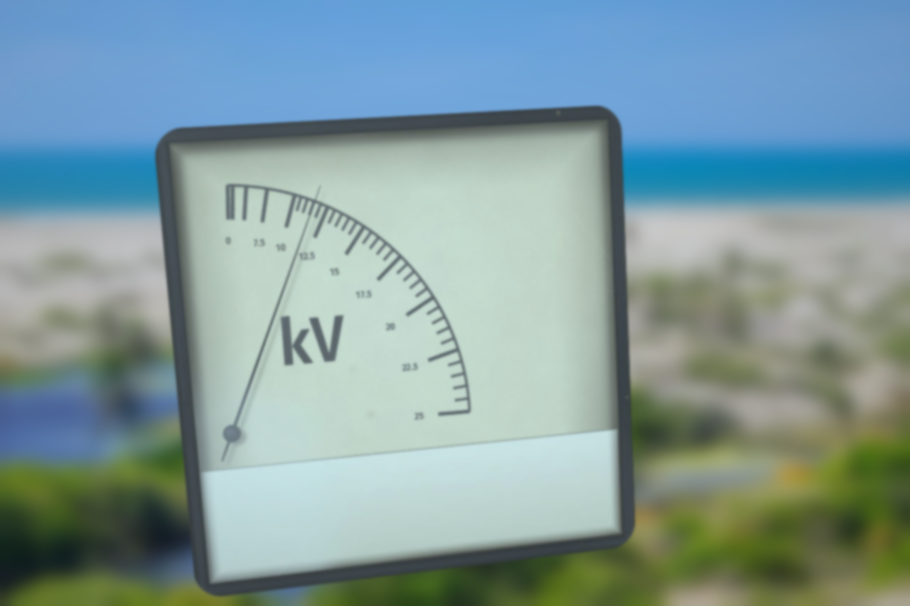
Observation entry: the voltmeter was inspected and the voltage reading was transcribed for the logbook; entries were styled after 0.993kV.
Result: 11.5kV
